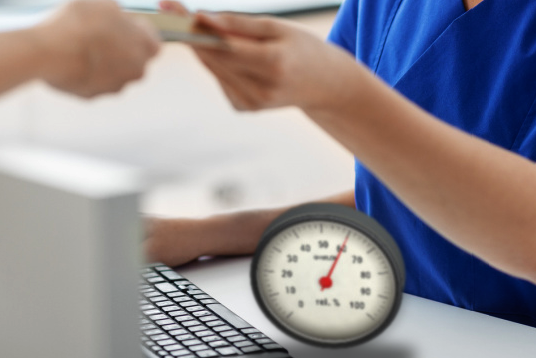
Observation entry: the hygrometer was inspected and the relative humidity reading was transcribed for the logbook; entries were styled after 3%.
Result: 60%
